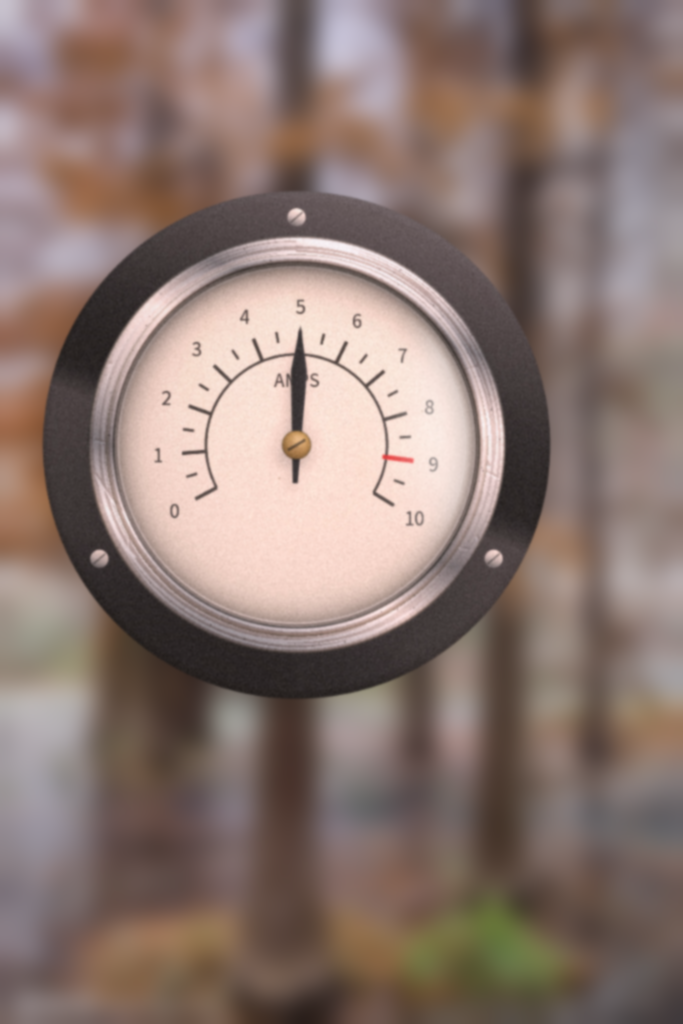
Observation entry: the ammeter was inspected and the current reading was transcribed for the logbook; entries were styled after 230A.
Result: 5A
